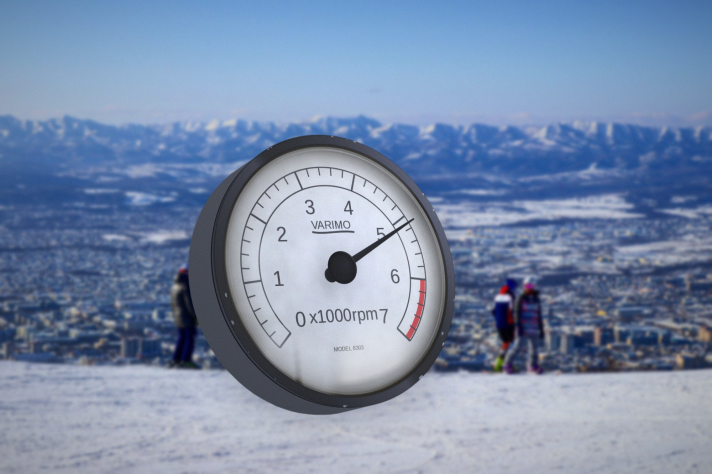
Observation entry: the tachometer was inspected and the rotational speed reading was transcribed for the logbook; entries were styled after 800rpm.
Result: 5100rpm
